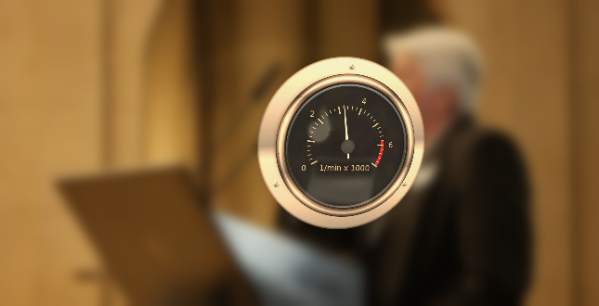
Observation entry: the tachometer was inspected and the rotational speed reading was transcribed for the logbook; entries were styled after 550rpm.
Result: 3200rpm
